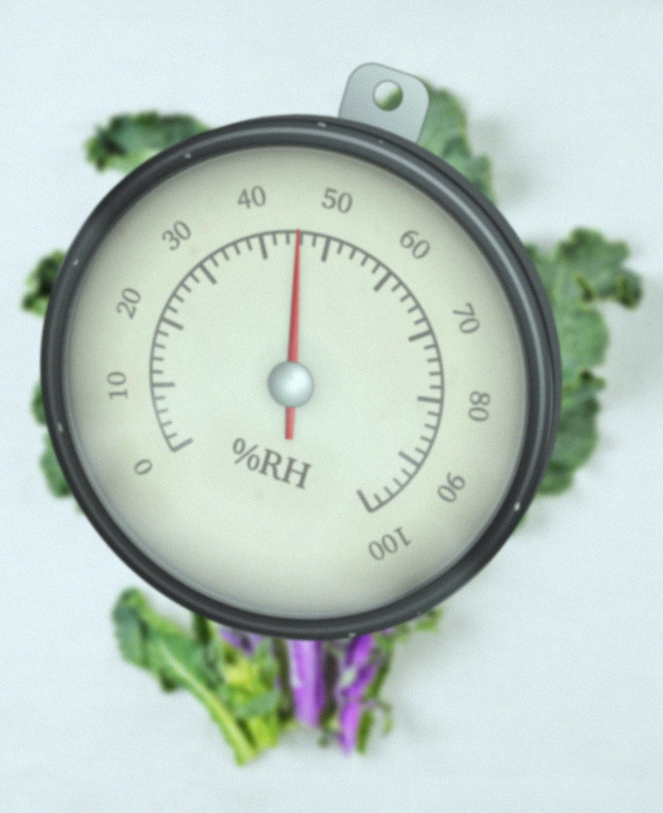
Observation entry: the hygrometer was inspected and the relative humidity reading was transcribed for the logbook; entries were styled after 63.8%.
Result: 46%
